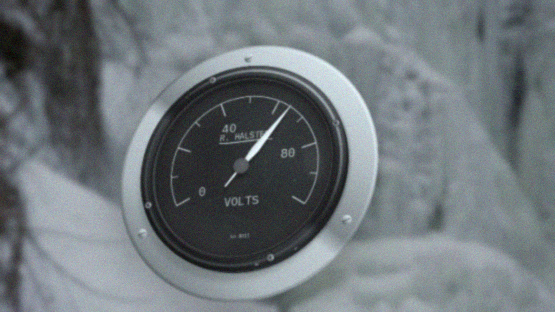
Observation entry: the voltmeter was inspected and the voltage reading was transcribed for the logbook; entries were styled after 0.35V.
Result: 65V
